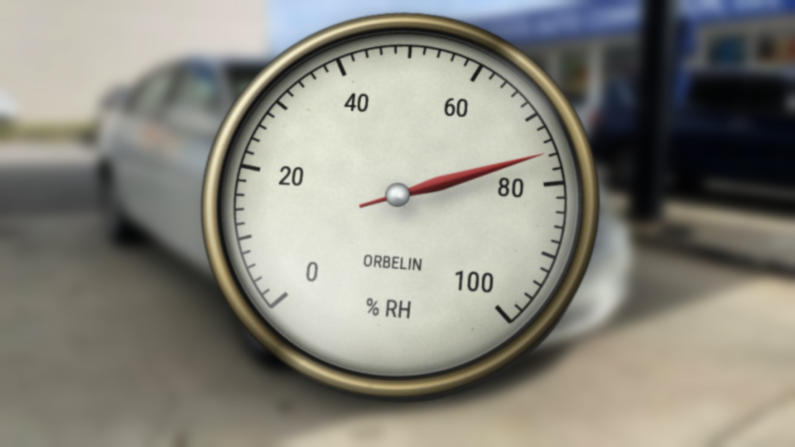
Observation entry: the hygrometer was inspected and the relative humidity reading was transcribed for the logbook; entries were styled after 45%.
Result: 76%
